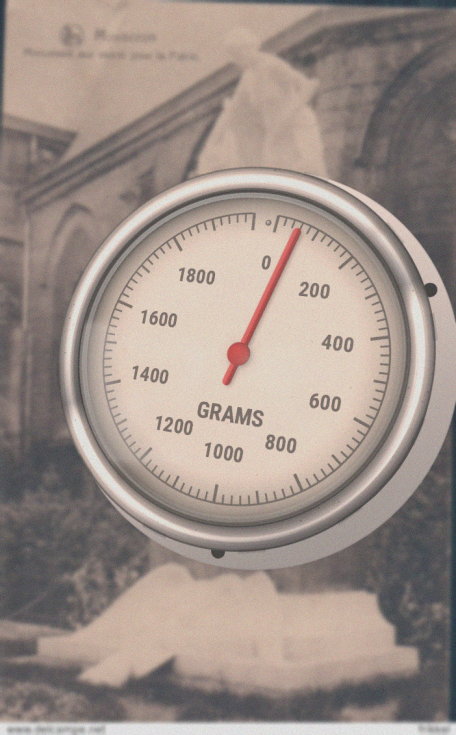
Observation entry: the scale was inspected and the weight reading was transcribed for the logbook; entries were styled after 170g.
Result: 60g
